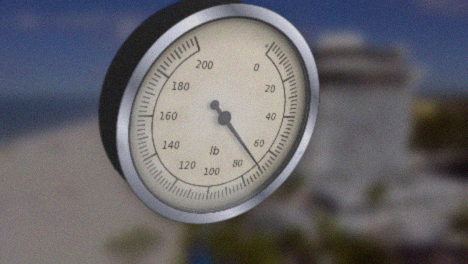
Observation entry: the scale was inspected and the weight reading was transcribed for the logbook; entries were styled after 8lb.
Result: 70lb
